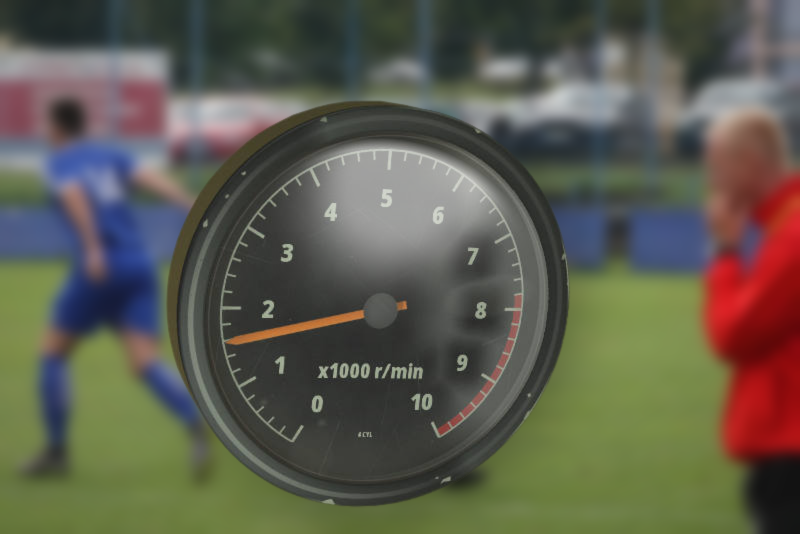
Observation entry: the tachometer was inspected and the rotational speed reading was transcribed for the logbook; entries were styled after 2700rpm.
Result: 1600rpm
